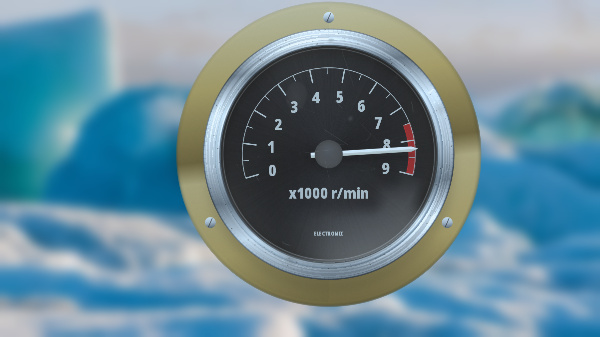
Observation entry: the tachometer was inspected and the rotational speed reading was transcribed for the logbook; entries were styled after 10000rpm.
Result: 8250rpm
